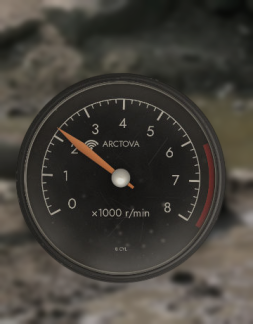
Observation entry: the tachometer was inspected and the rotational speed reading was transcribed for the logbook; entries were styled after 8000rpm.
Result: 2200rpm
